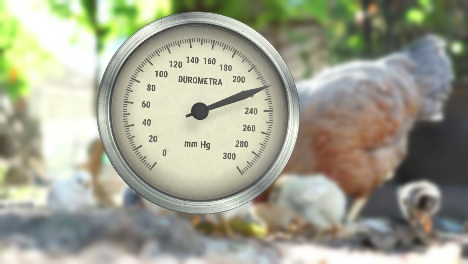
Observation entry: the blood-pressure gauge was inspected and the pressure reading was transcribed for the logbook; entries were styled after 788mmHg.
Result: 220mmHg
